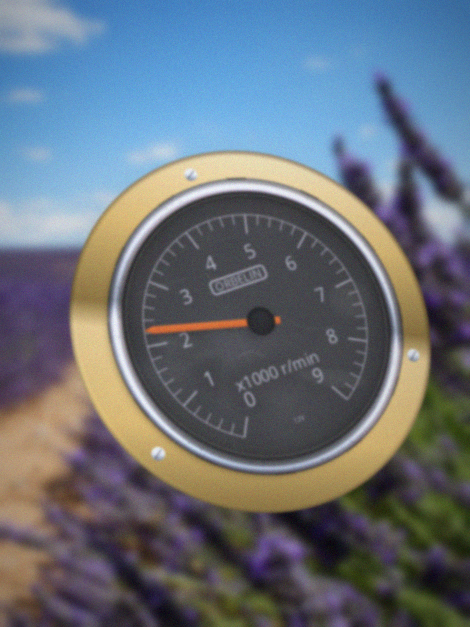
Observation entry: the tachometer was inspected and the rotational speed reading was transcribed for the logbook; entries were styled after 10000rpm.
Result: 2200rpm
